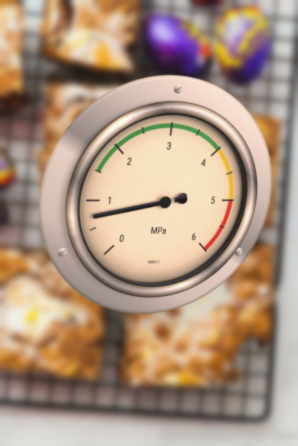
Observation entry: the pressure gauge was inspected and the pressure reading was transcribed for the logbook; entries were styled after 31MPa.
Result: 0.75MPa
